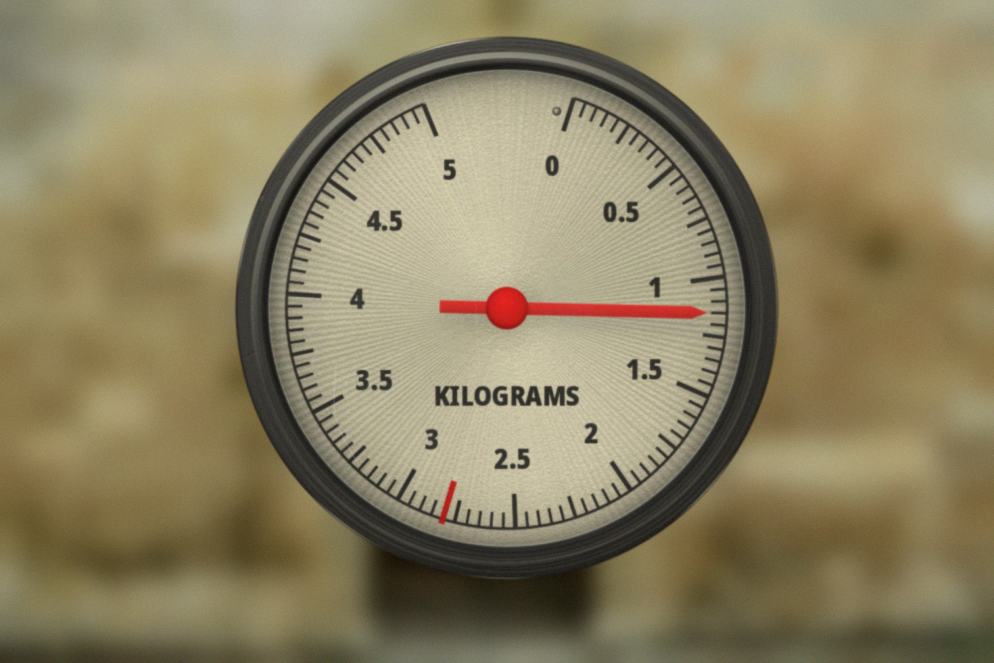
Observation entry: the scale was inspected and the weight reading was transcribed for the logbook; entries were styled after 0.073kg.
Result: 1.15kg
